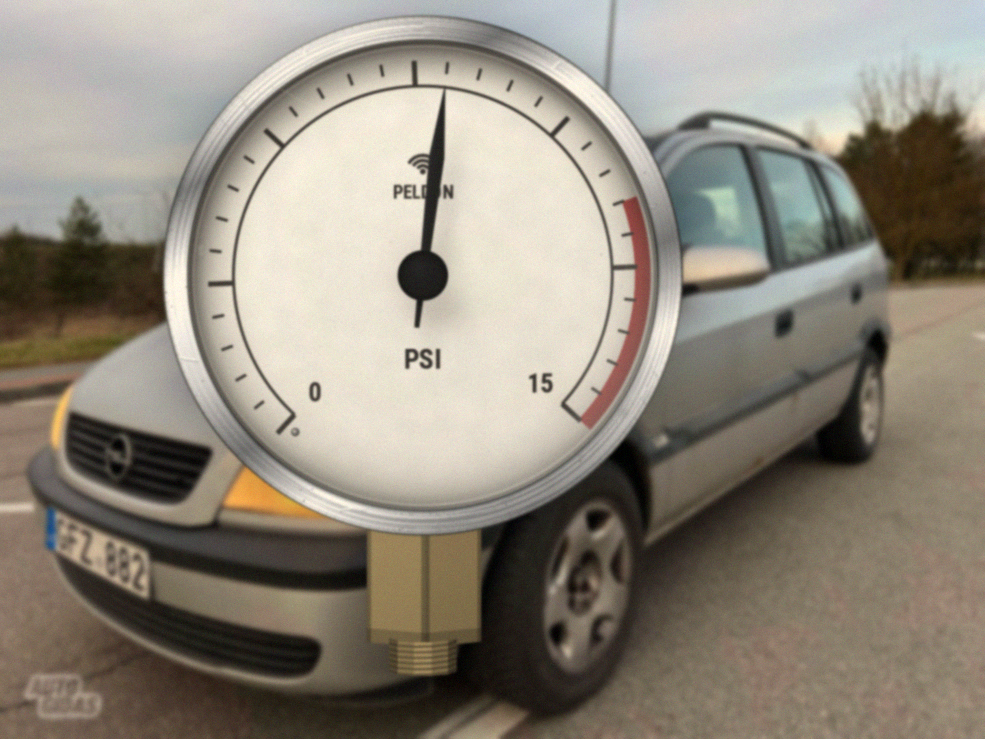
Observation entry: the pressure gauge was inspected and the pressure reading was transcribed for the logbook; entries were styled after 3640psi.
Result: 8psi
